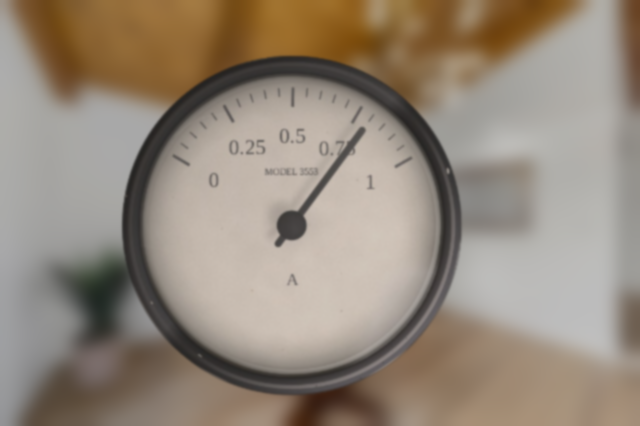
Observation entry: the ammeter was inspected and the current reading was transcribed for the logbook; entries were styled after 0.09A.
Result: 0.8A
